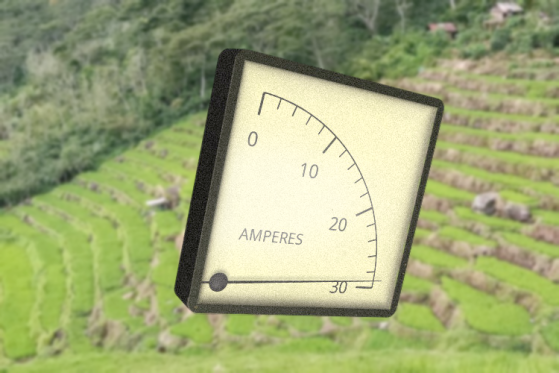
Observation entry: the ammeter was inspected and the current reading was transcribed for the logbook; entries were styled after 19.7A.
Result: 29A
